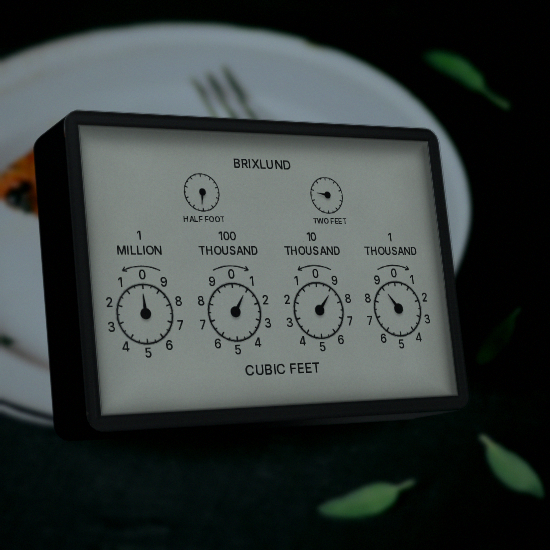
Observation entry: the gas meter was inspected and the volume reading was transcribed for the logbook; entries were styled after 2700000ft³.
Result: 8900ft³
